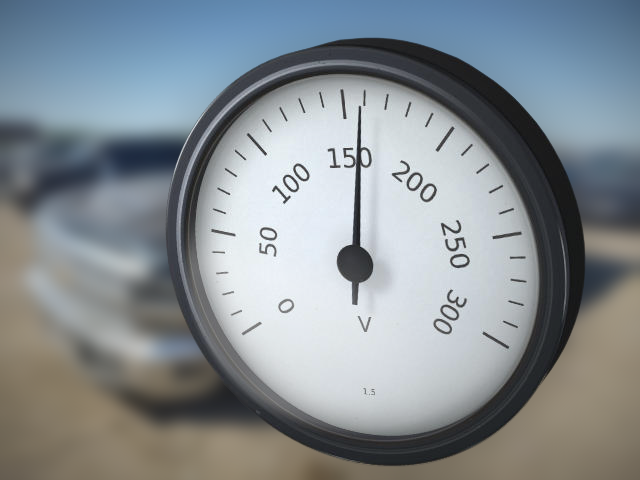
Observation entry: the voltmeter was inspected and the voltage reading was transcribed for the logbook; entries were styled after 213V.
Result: 160V
